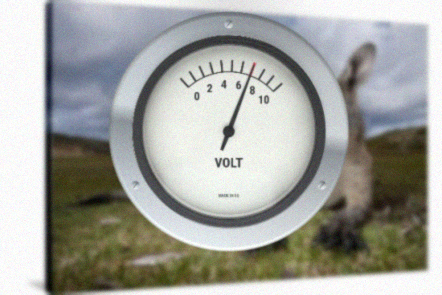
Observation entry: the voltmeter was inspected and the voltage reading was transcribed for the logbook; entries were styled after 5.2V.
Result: 7V
